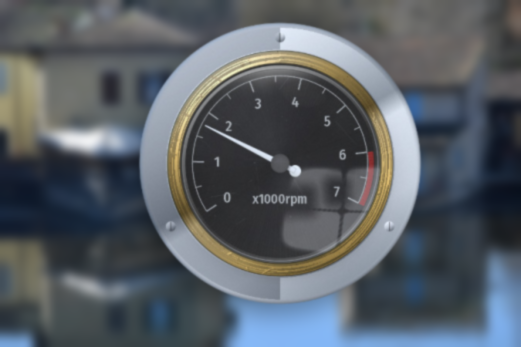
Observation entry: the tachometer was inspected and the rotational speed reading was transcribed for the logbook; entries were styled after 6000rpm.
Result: 1750rpm
